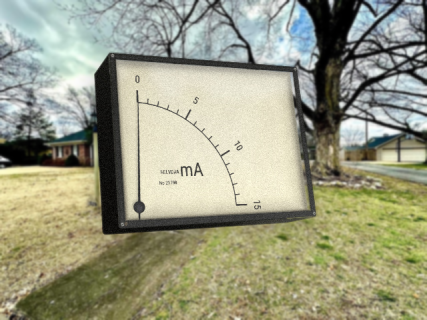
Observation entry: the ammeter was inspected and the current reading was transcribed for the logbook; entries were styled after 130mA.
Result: 0mA
